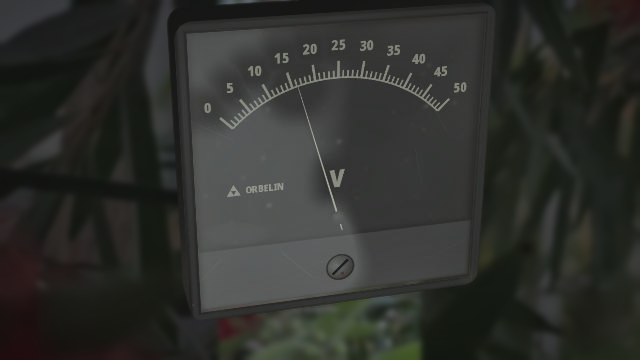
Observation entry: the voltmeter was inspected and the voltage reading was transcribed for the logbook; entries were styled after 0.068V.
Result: 16V
